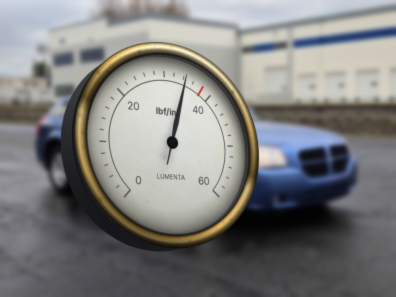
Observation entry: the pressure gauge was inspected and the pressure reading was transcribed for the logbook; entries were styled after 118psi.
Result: 34psi
